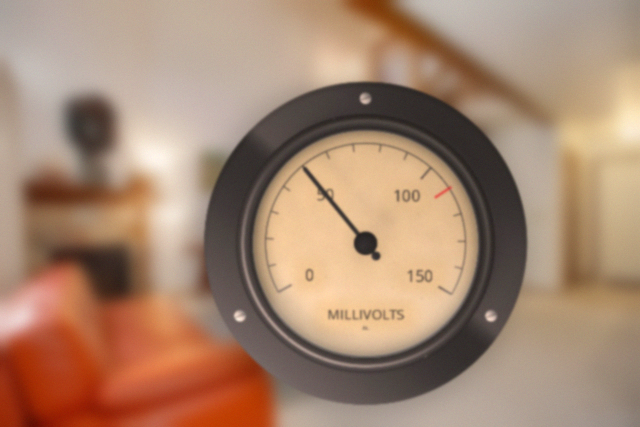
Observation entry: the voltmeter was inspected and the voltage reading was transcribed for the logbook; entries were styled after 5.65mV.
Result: 50mV
